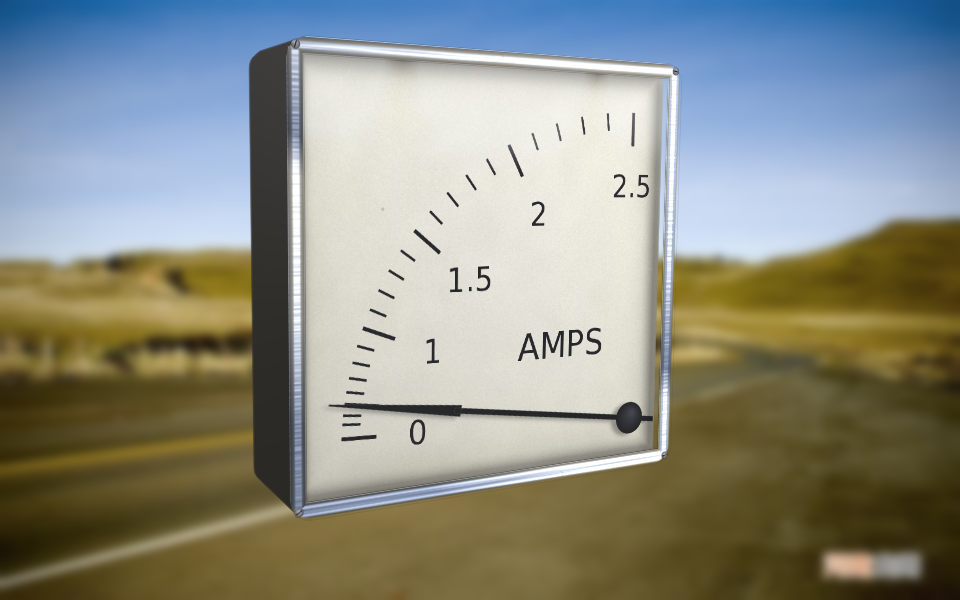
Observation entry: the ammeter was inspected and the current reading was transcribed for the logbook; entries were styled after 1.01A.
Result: 0.5A
